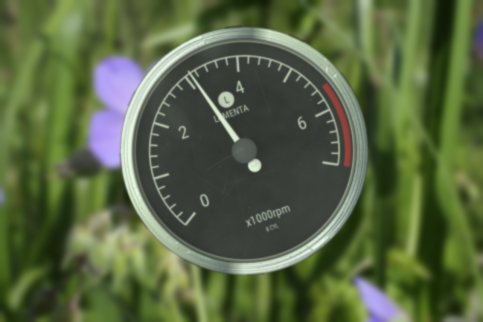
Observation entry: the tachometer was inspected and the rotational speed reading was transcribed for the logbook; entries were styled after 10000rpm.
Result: 3100rpm
